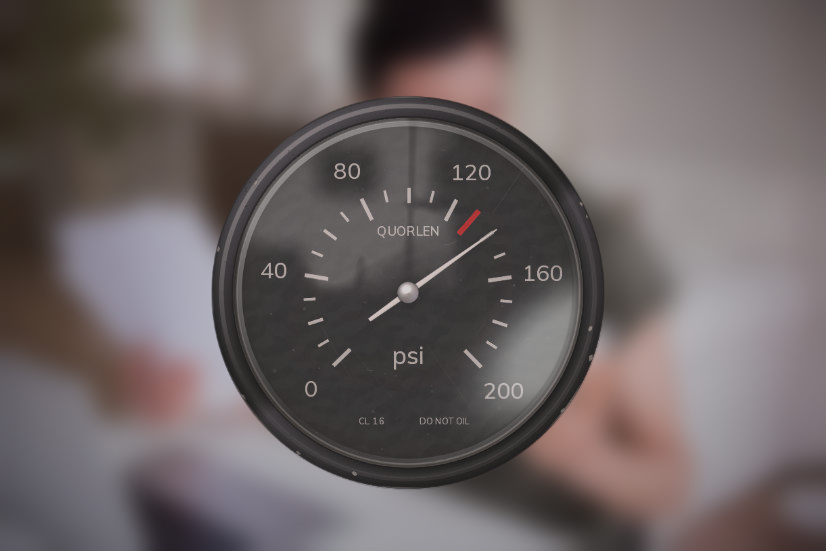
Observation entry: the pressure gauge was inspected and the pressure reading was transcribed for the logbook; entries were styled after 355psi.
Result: 140psi
